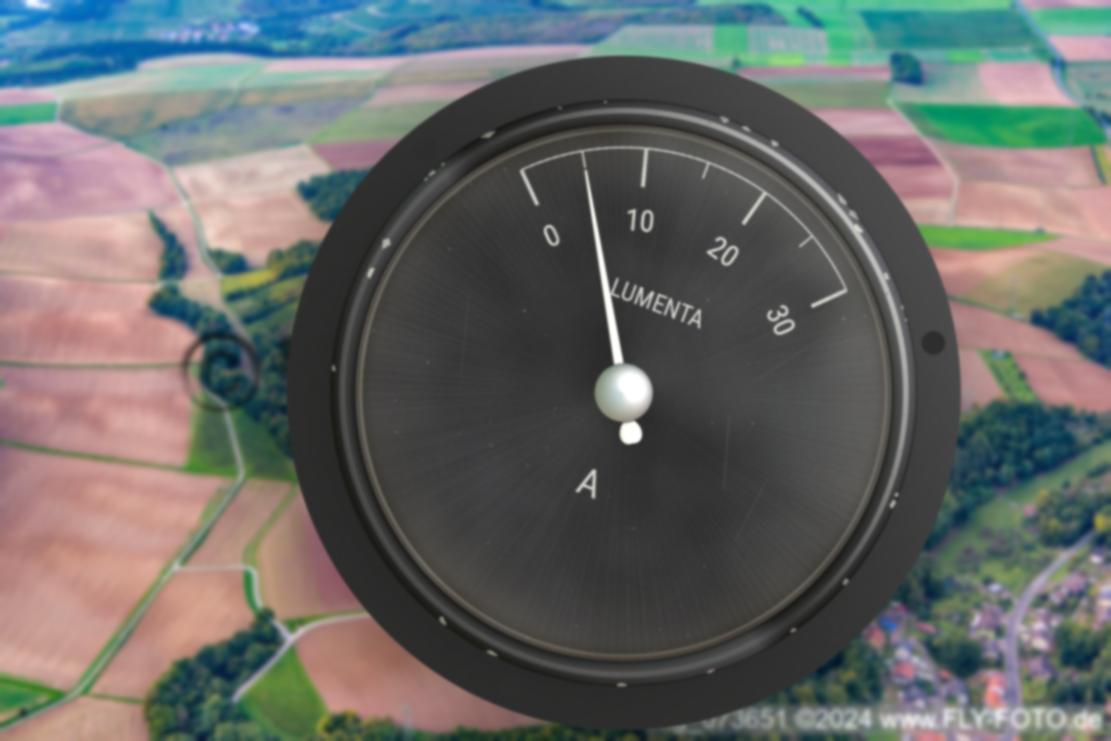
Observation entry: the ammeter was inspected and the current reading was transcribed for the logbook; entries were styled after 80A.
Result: 5A
